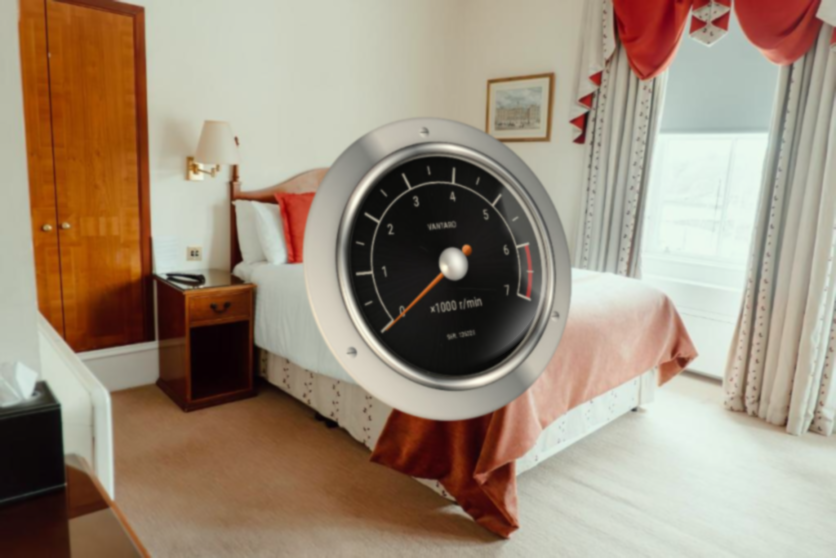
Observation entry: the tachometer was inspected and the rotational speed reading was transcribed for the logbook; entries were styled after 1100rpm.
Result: 0rpm
